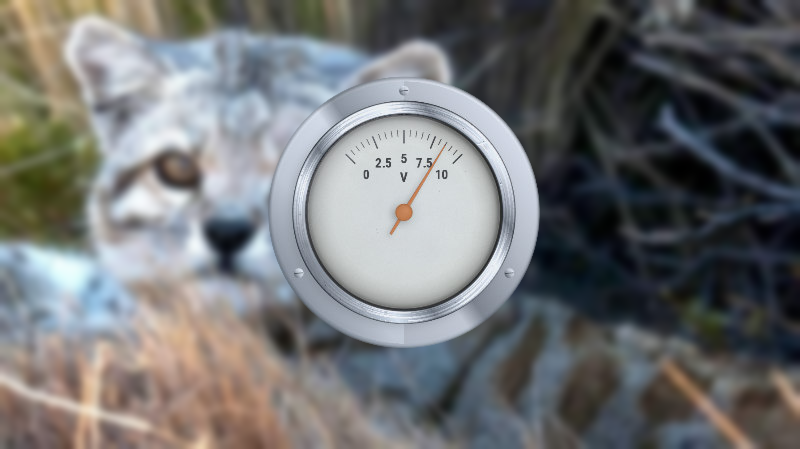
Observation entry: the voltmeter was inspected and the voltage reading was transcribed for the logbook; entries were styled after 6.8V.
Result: 8.5V
